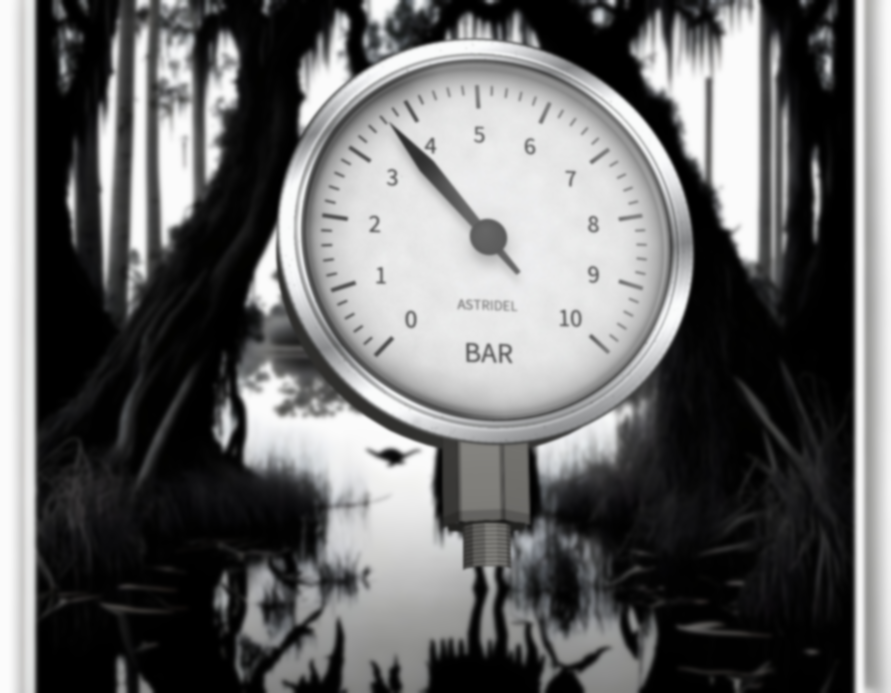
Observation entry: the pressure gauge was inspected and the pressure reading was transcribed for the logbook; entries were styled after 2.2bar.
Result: 3.6bar
